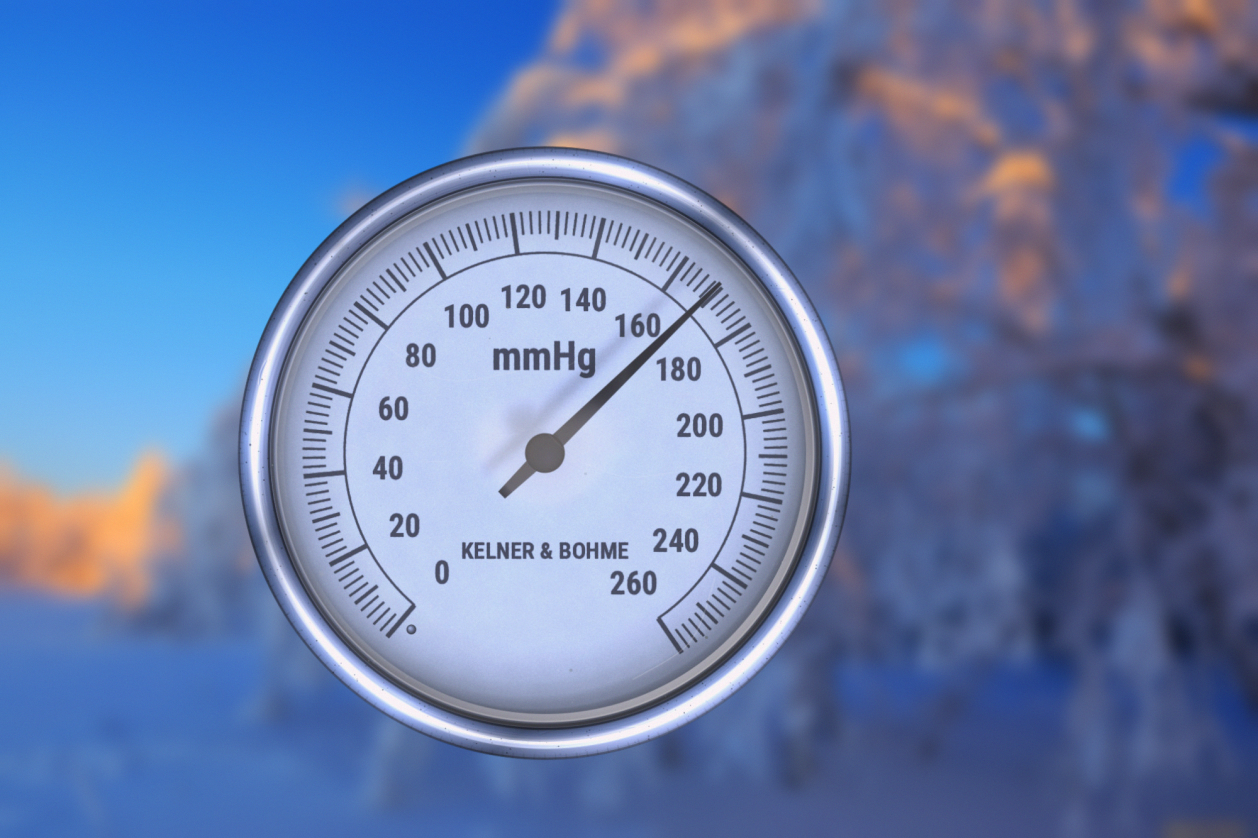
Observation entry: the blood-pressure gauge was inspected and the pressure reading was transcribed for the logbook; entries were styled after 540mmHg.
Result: 169mmHg
